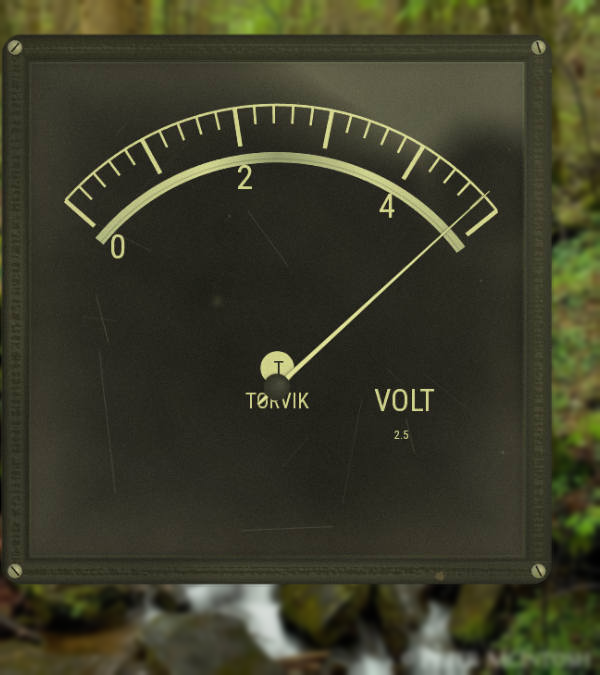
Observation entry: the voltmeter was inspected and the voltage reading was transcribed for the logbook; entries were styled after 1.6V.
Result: 4.8V
